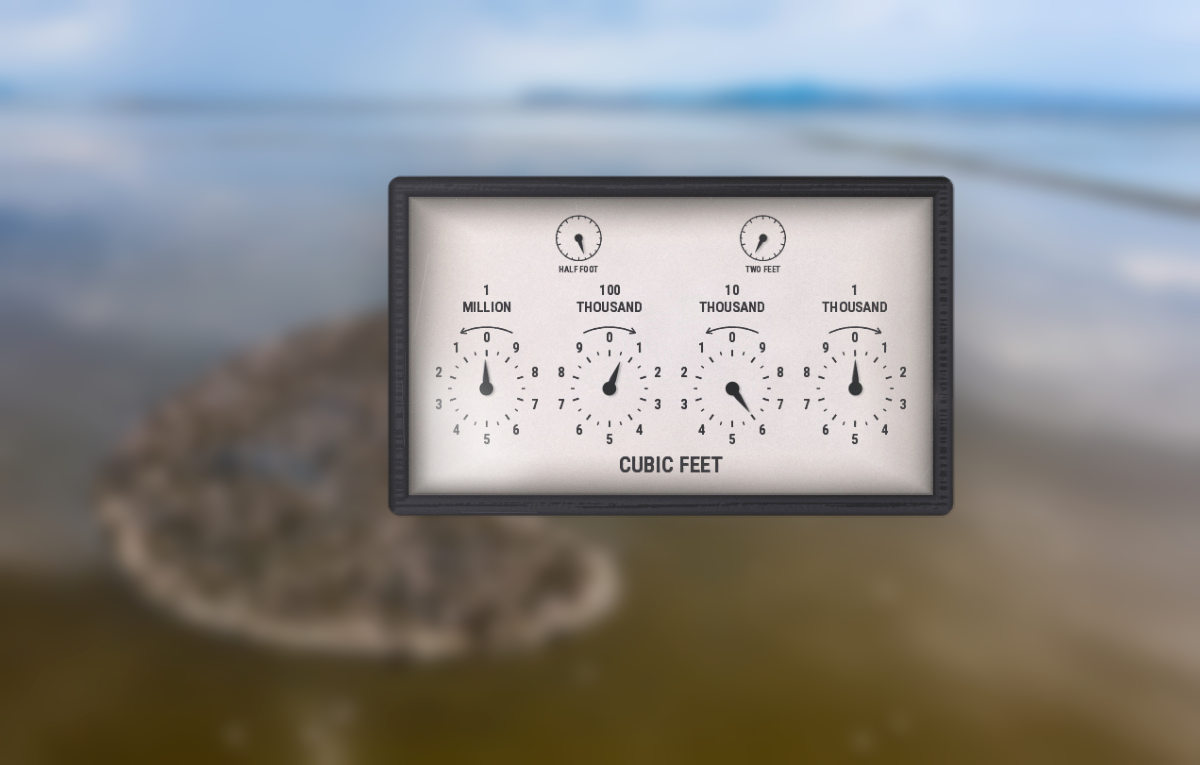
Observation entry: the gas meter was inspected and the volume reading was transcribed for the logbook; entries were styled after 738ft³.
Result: 6000ft³
